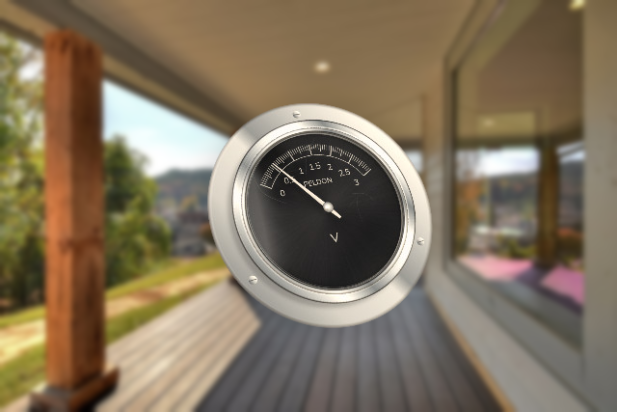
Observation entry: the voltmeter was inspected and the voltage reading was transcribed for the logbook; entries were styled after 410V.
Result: 0.5V
